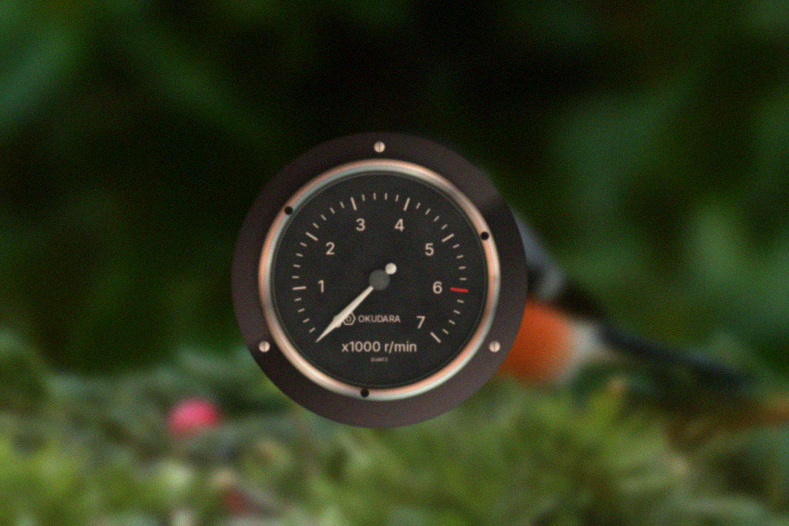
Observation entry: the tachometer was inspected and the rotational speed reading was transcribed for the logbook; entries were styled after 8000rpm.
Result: 0rpm
